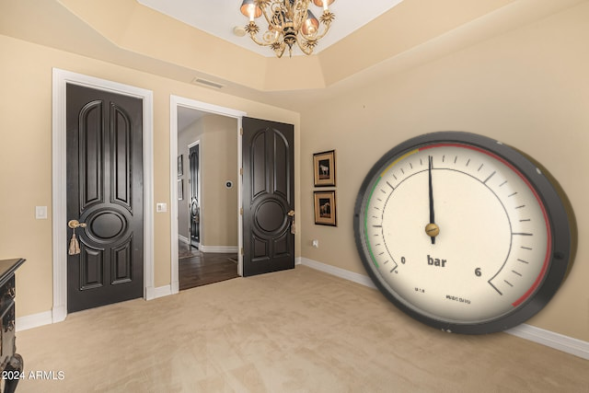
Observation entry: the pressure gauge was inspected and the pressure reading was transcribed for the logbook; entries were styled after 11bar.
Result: 3bar
